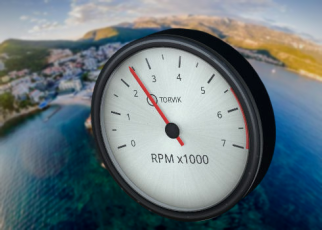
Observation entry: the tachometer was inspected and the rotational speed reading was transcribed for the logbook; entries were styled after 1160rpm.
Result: 2500rpm
